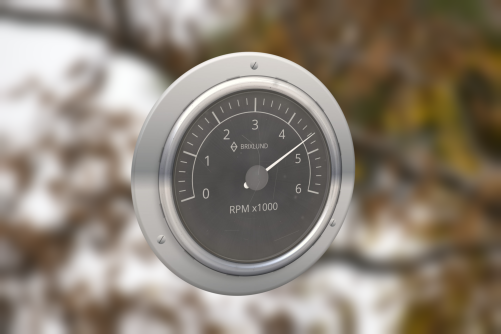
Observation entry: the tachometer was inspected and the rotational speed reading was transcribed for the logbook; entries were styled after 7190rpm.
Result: 4600rpm
